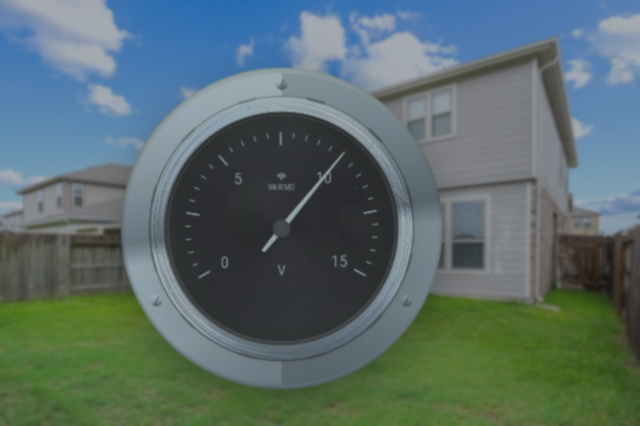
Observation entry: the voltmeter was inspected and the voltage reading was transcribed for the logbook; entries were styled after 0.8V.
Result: 10V
